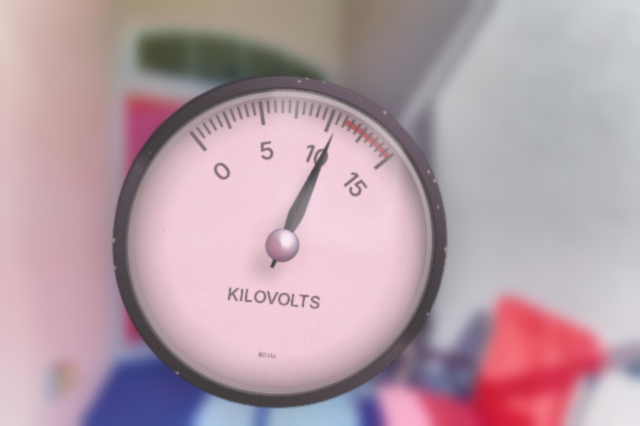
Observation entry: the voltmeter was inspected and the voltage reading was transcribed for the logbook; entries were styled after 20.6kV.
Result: 10.5kV
